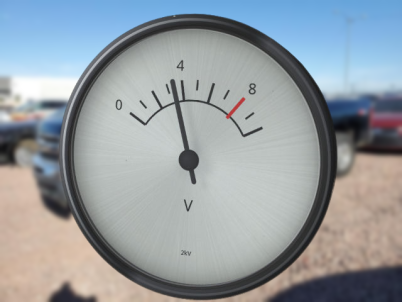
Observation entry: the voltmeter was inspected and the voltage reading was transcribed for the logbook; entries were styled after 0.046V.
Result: 3.5V
